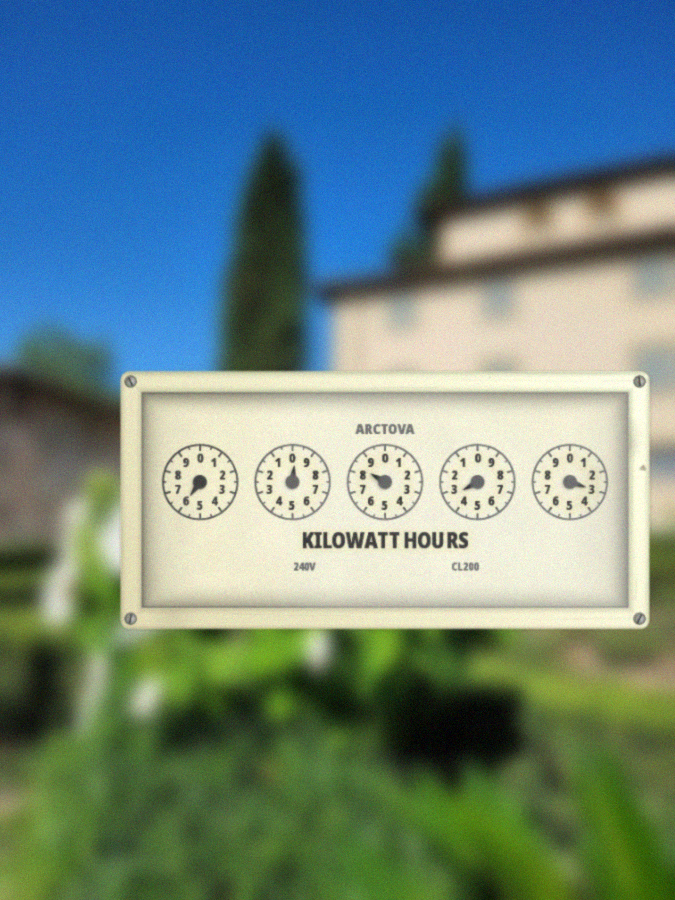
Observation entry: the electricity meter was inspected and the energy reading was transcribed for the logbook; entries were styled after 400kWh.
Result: 59833kWh
